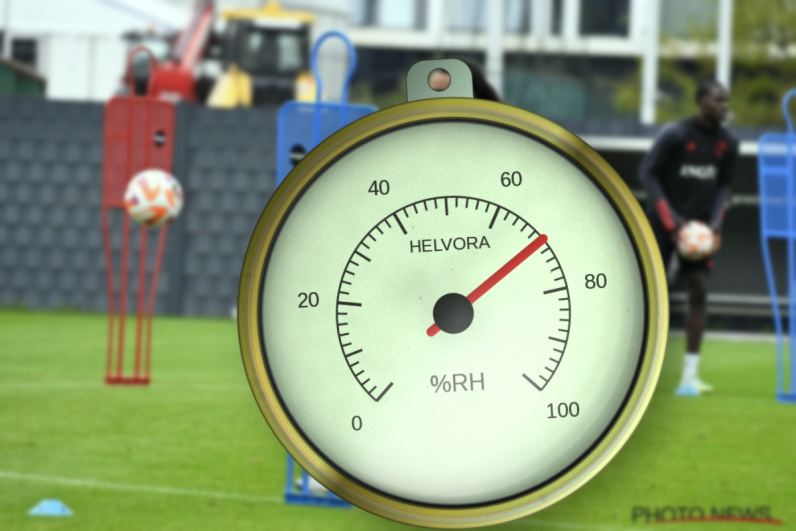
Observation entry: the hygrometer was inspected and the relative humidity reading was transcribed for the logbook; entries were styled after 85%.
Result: 70%
